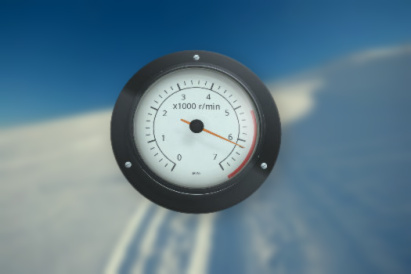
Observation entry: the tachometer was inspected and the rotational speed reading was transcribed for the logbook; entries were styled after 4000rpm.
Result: 6200rpm
